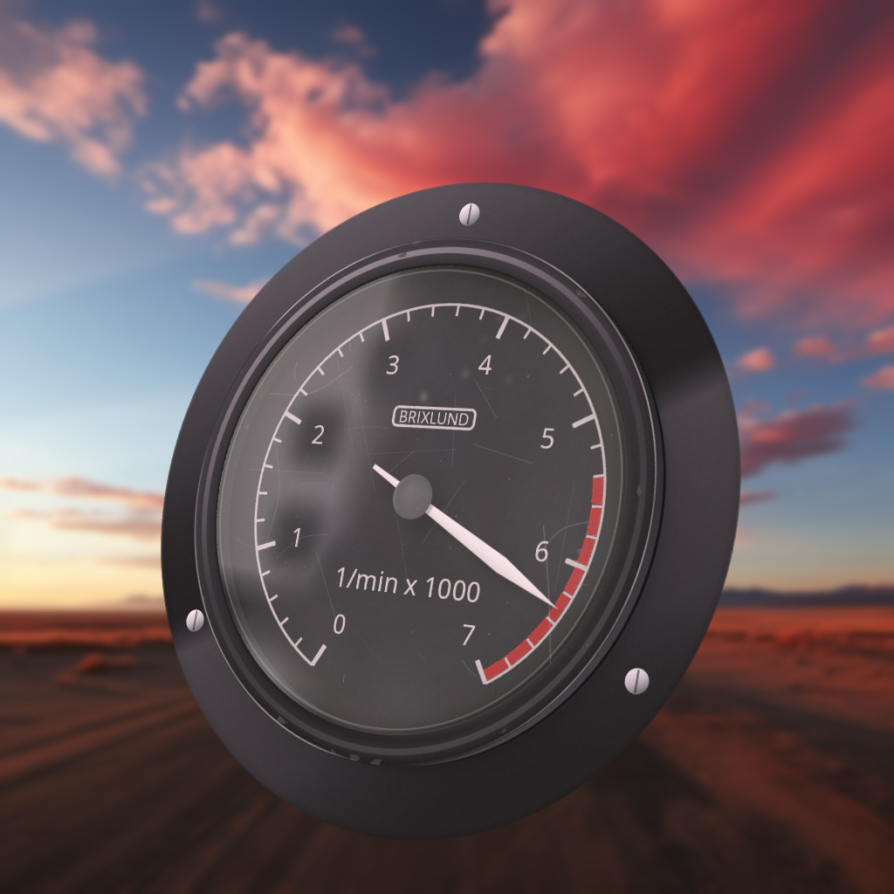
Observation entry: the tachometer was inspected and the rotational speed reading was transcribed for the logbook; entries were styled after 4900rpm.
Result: 6300rpm
